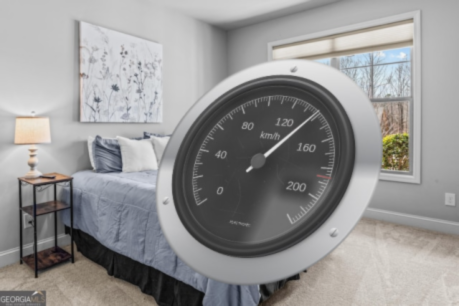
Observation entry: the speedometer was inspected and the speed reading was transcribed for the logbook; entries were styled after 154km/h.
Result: 140km/h
